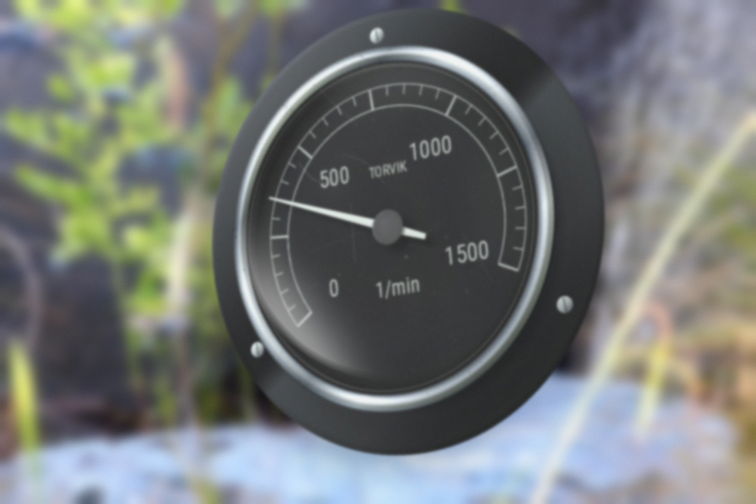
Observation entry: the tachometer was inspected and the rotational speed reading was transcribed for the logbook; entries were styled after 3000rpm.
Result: 350rpm
